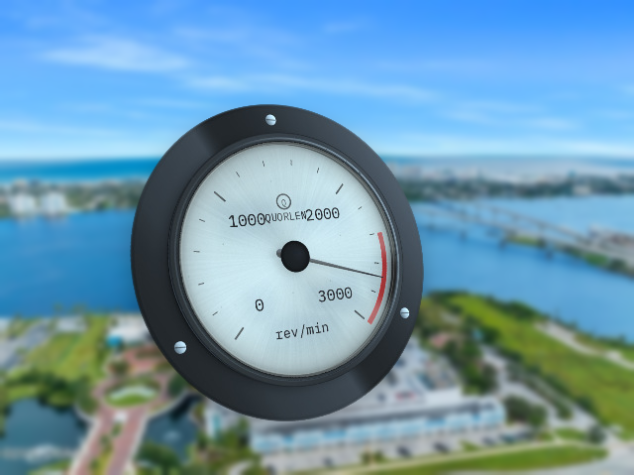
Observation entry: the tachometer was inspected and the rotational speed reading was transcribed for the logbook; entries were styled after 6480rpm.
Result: 2700rpm
